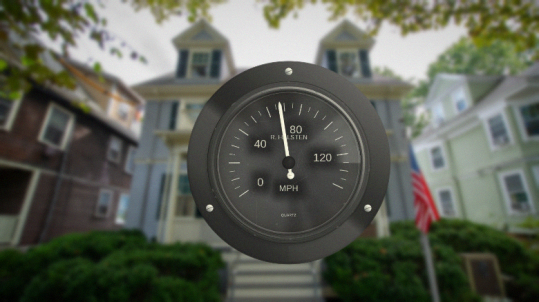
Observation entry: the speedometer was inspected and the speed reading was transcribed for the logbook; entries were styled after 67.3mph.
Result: 67.5mph
